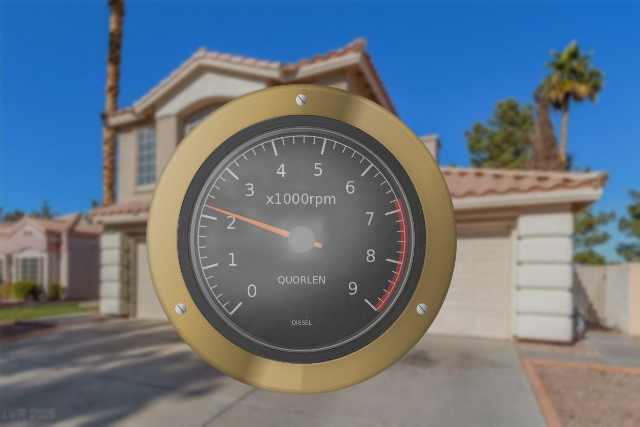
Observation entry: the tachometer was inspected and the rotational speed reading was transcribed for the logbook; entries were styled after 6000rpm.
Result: 2200rpm
